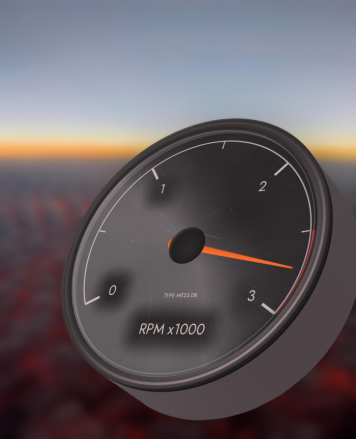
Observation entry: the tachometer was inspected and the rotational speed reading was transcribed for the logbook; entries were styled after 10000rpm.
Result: 2750rpm
